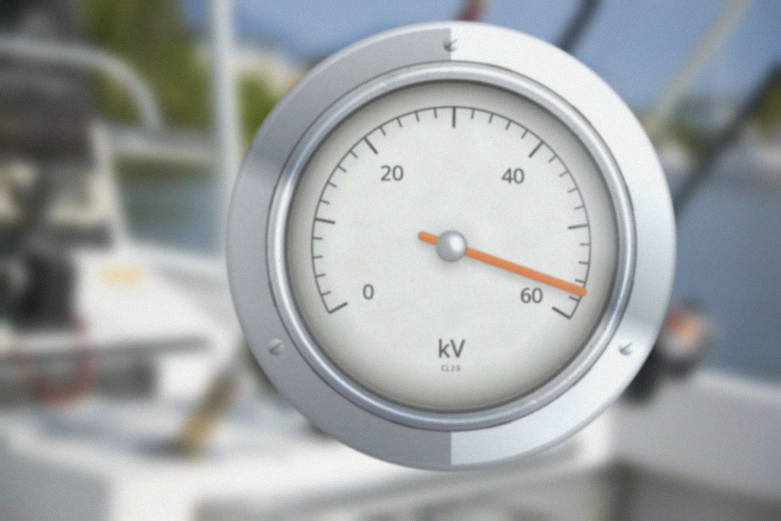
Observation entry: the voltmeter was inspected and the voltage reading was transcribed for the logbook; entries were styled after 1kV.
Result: 57kV
